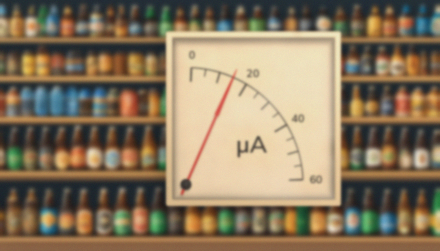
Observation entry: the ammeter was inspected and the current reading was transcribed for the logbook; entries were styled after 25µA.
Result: 15µA
